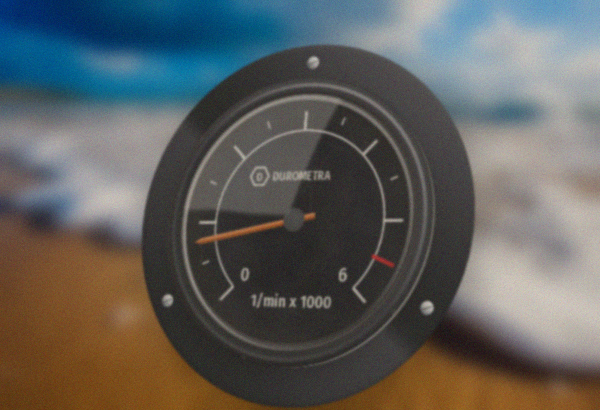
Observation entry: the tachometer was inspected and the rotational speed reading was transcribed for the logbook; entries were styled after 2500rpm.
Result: 750rpm
